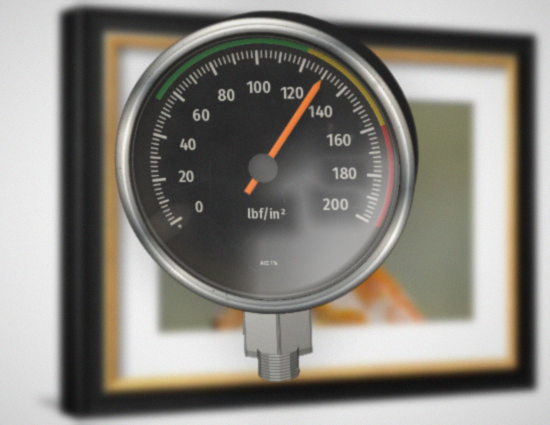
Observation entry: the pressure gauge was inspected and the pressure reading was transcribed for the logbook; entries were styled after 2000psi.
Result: 130psi
